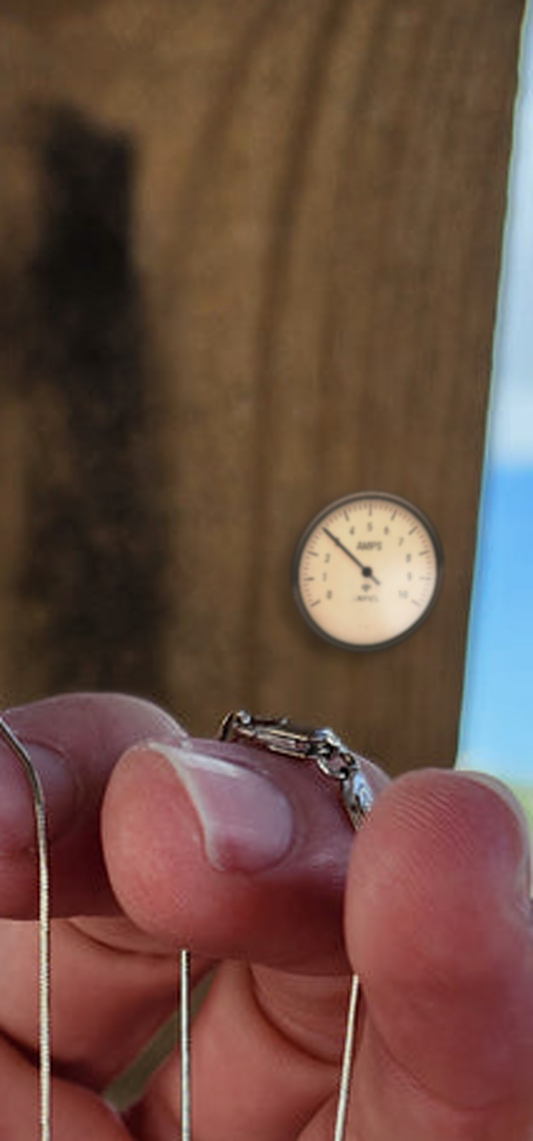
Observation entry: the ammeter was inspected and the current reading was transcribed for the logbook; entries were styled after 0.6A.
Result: 3A
